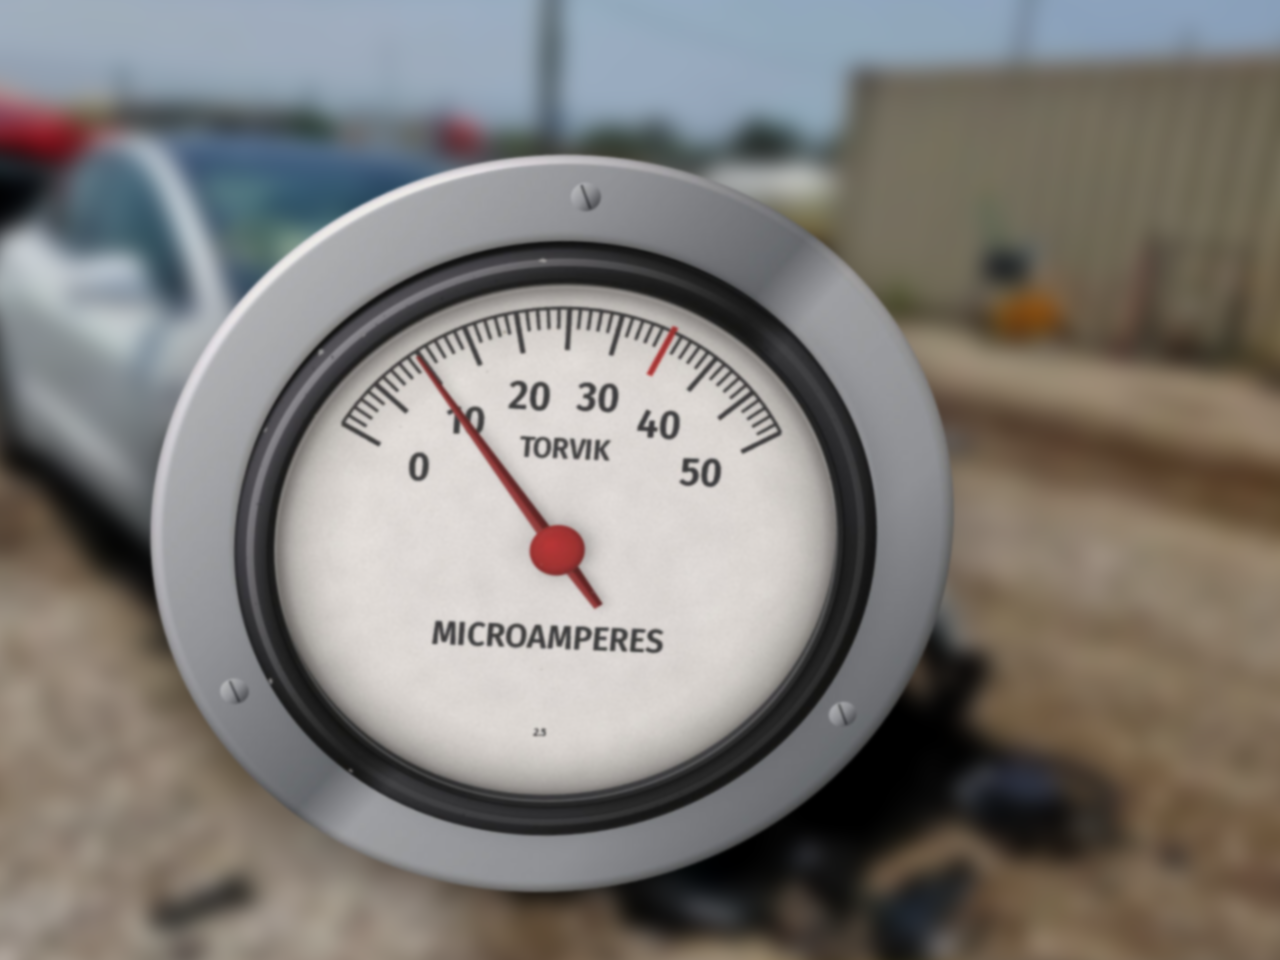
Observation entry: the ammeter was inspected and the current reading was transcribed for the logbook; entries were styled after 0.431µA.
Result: 10µA
